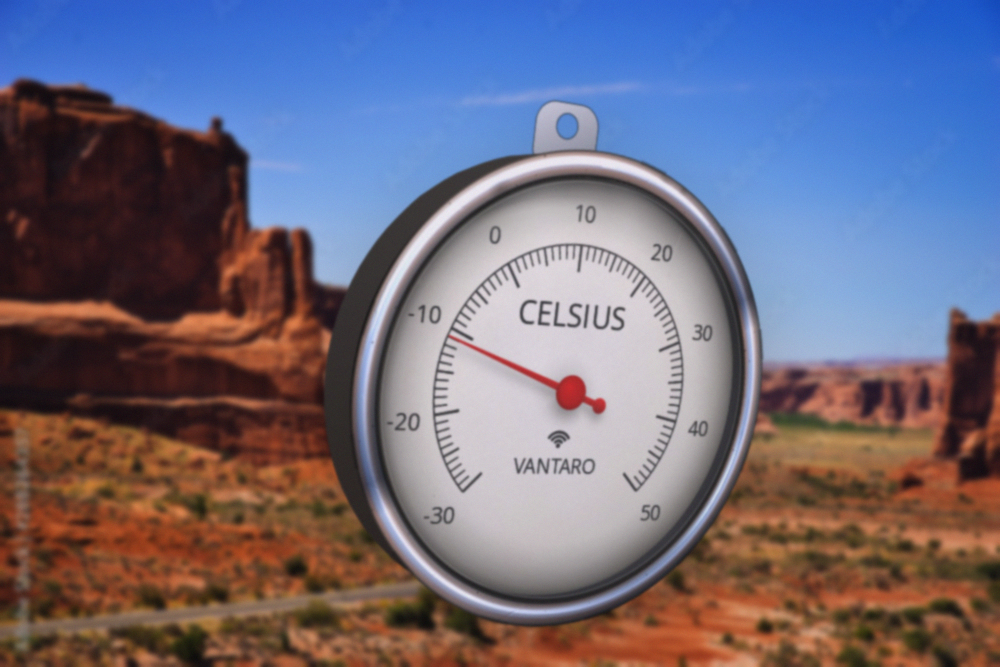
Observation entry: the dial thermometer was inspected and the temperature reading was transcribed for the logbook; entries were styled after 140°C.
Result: -11°C
